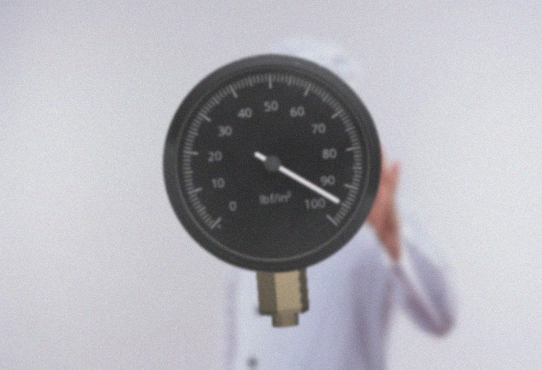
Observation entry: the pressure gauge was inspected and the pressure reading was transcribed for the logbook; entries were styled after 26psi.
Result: 95psi
